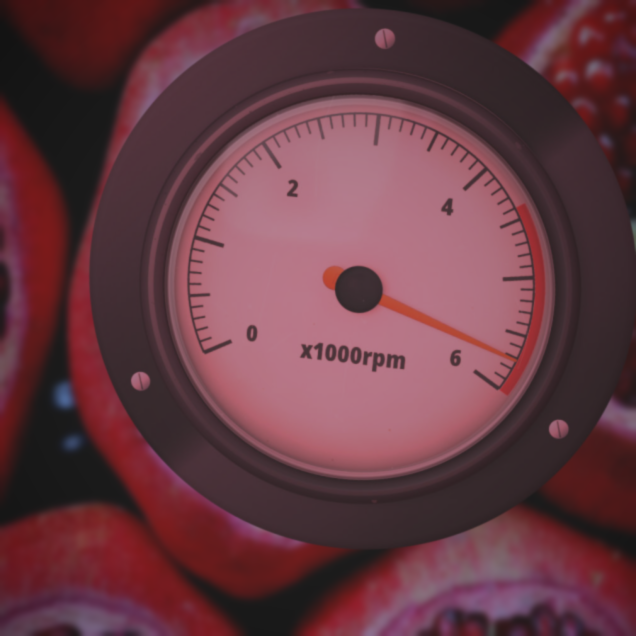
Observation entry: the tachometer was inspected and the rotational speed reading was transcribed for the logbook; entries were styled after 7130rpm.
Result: 5700rpm
